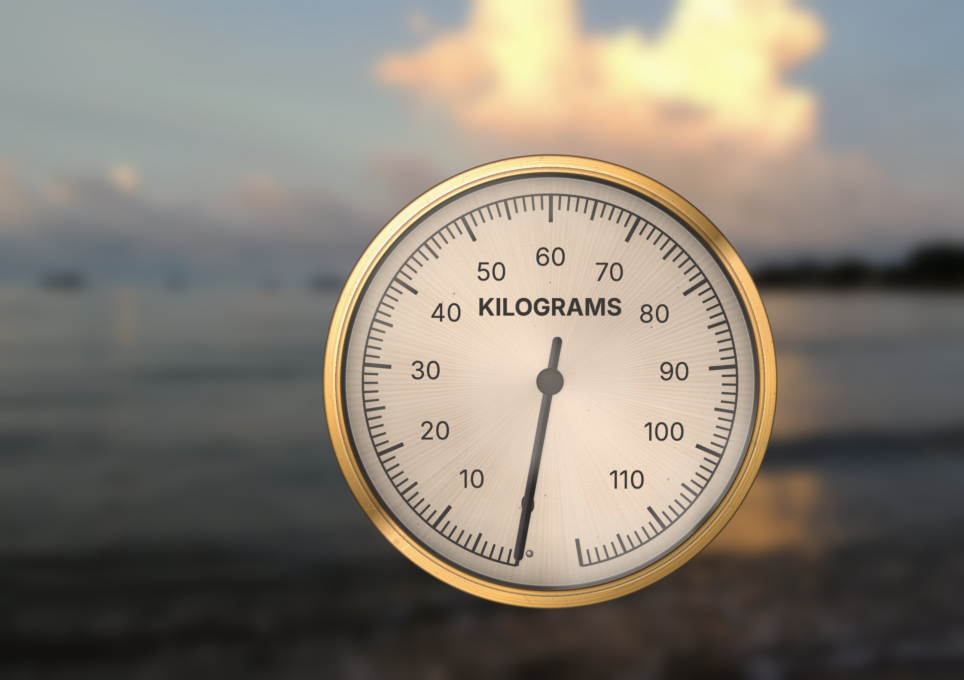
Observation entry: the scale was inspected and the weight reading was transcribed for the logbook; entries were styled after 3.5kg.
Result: 0kg
